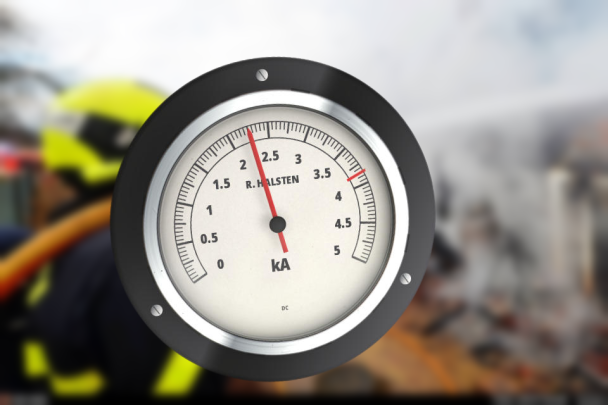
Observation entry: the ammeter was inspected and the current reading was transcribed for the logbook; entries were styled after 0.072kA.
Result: 2.25kA
